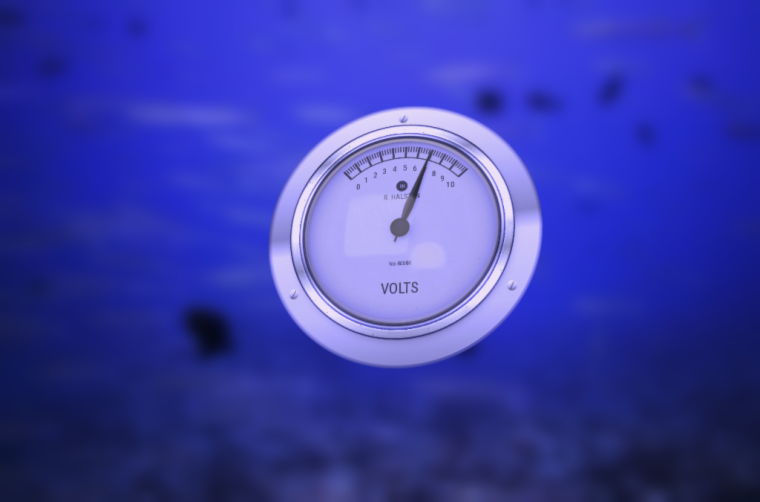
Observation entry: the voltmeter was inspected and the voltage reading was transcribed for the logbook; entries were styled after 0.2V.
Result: 7V
